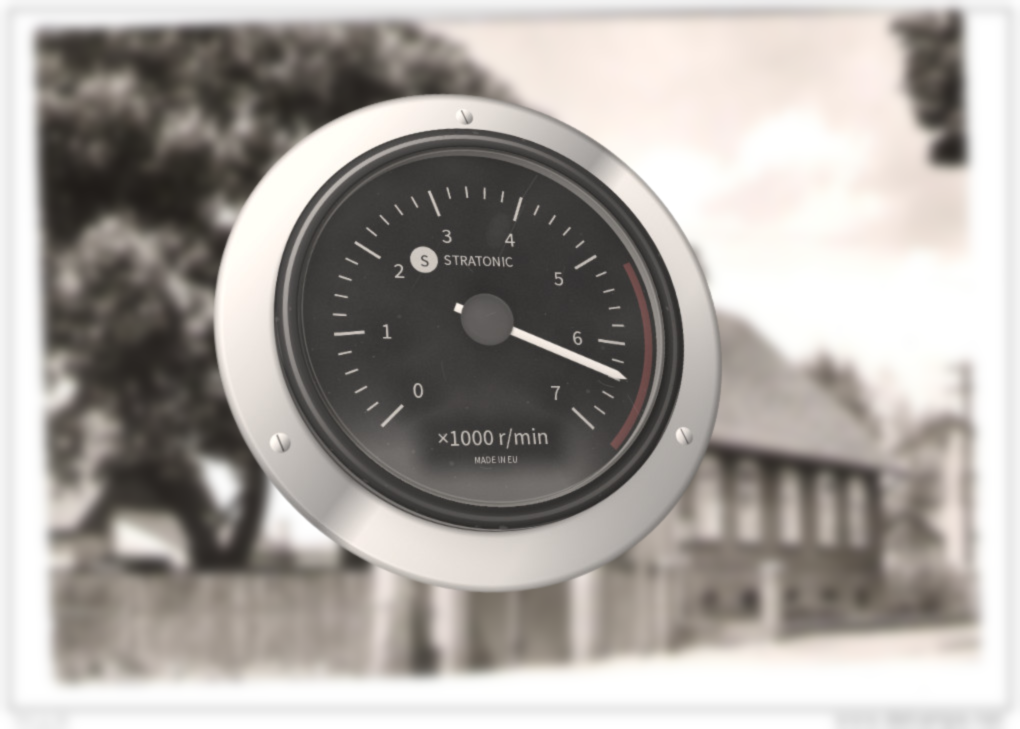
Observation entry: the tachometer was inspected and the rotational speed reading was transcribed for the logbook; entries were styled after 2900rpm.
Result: 6400rpm
